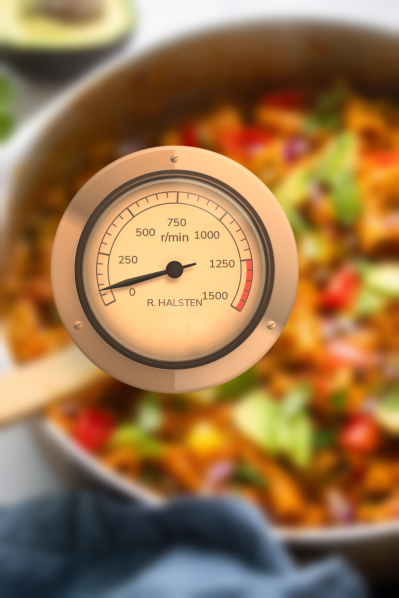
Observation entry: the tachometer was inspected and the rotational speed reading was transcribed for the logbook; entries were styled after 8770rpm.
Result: 75rpm
